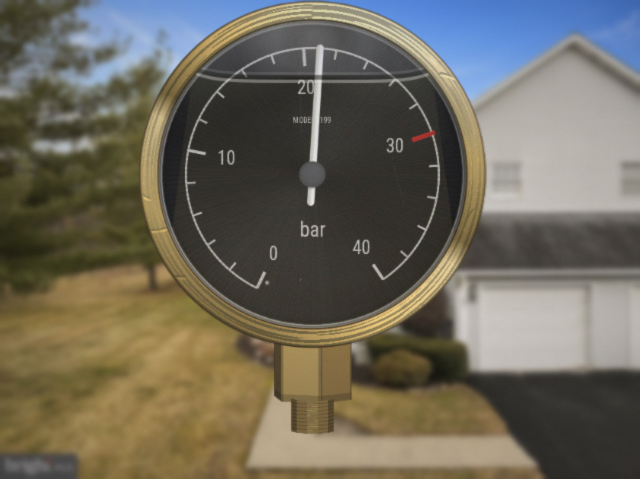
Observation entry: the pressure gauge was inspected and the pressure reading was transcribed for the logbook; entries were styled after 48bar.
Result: 21bar
